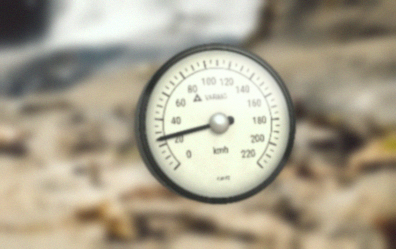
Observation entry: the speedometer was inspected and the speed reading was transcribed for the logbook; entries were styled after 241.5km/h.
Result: 25km/h
